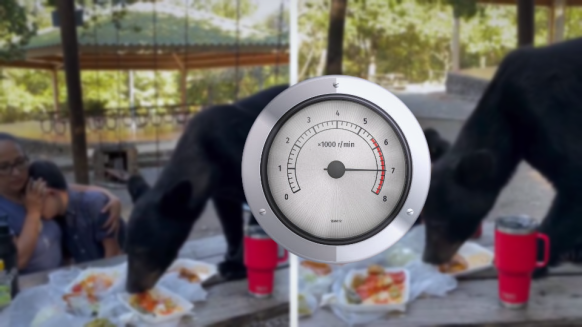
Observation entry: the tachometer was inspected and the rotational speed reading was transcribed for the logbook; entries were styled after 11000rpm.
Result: 7000rpm
